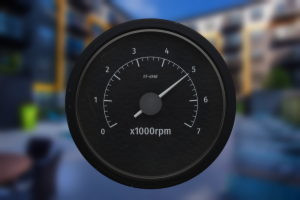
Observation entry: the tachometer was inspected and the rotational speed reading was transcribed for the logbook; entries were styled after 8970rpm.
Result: 5000rpm
